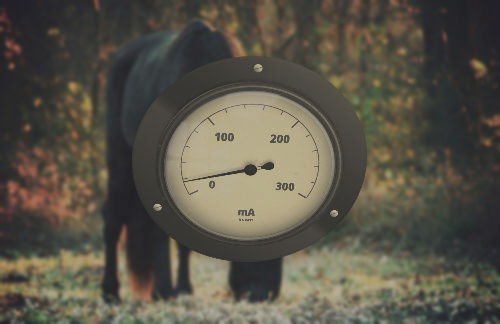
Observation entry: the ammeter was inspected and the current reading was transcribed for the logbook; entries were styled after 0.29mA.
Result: 20mA
